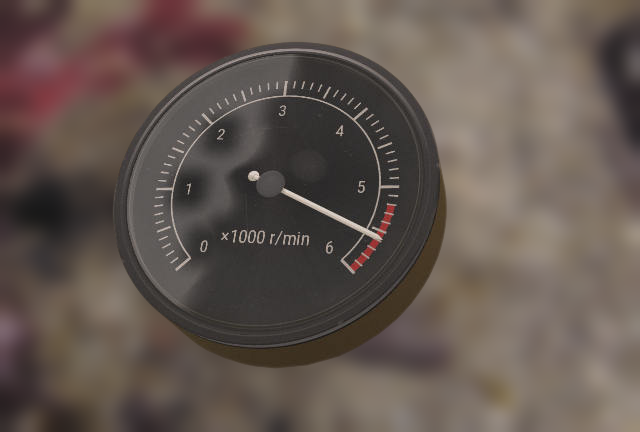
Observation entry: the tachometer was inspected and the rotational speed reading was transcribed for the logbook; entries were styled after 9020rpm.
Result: 5600rpm
